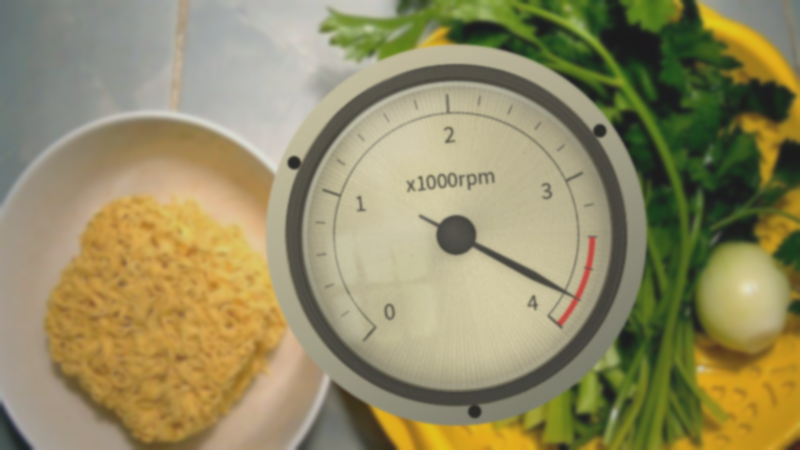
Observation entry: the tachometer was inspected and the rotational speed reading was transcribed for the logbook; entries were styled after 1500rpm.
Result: 3800rpm
